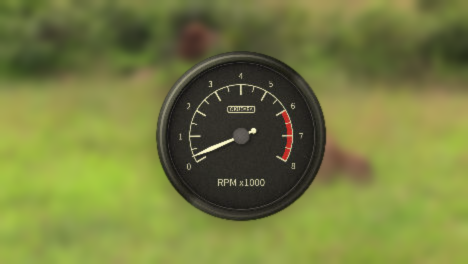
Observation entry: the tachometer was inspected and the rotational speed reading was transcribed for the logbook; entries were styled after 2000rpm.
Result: 250rpm
